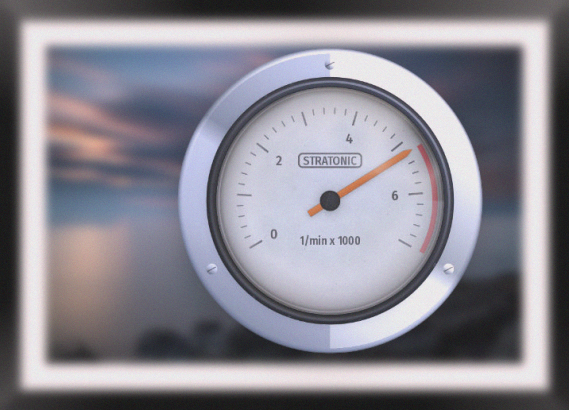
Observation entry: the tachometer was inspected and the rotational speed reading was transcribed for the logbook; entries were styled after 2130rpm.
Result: 5200rpm
